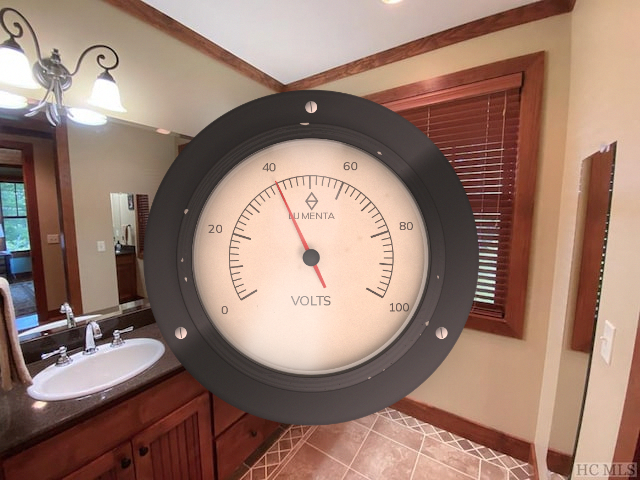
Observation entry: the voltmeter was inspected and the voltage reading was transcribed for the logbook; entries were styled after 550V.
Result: 40V
